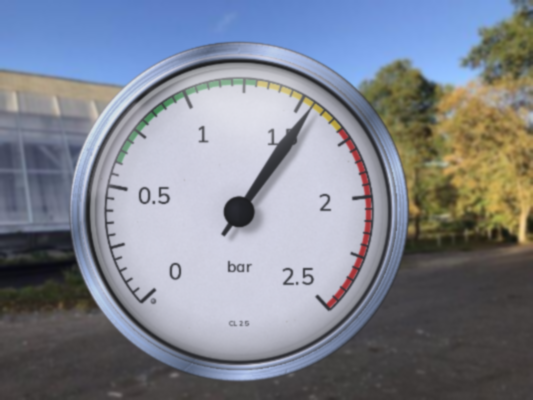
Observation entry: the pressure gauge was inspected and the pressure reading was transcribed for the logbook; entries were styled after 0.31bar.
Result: 1.55bar
